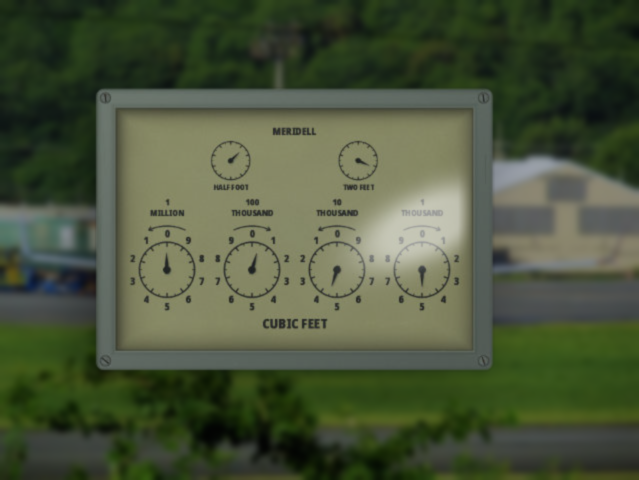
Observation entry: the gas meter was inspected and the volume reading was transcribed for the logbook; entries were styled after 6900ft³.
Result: 4500ft³
